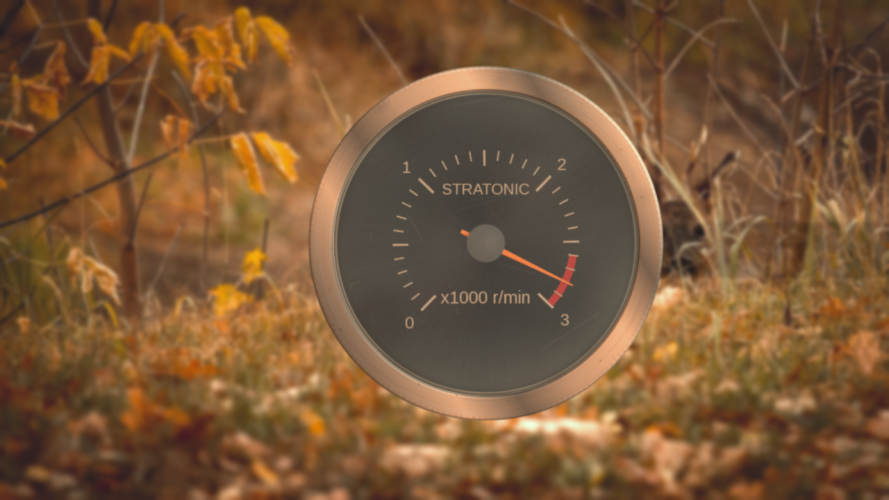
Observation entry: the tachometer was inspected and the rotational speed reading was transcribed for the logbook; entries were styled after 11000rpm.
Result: 2800rpm
